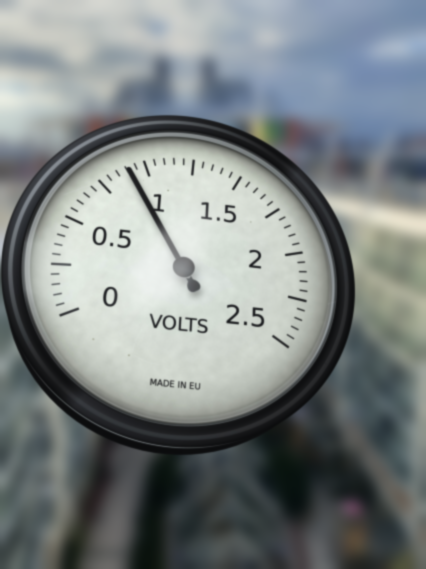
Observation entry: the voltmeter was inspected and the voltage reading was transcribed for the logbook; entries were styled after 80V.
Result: 0.9V
